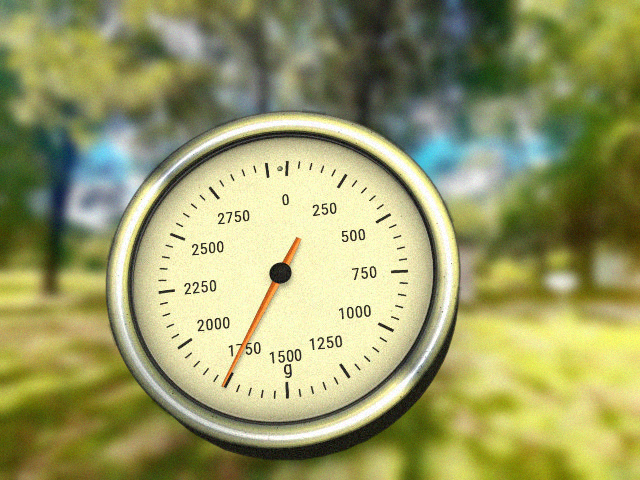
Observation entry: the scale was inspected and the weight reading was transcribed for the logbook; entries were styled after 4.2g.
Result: 1750g
